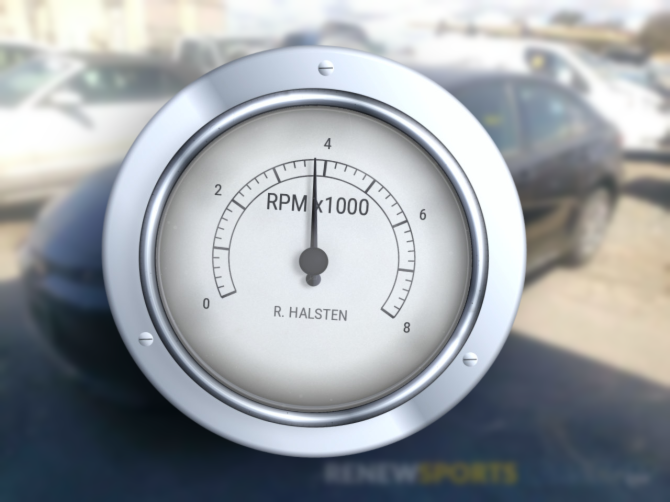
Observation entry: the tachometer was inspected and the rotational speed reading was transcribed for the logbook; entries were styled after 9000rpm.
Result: 3800rpm
